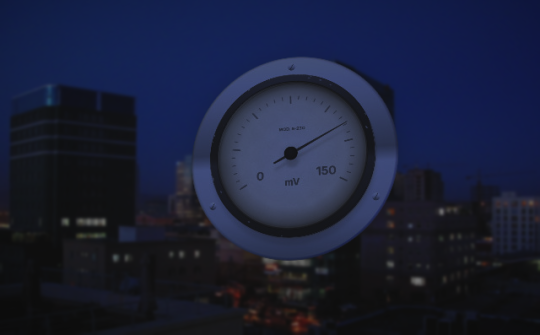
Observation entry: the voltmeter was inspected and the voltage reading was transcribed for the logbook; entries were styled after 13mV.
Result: 115mV
